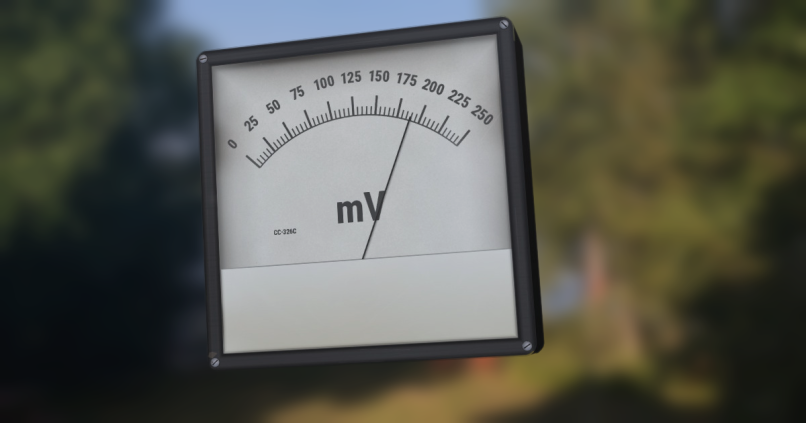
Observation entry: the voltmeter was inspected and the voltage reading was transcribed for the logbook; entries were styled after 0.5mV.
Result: 190mV
